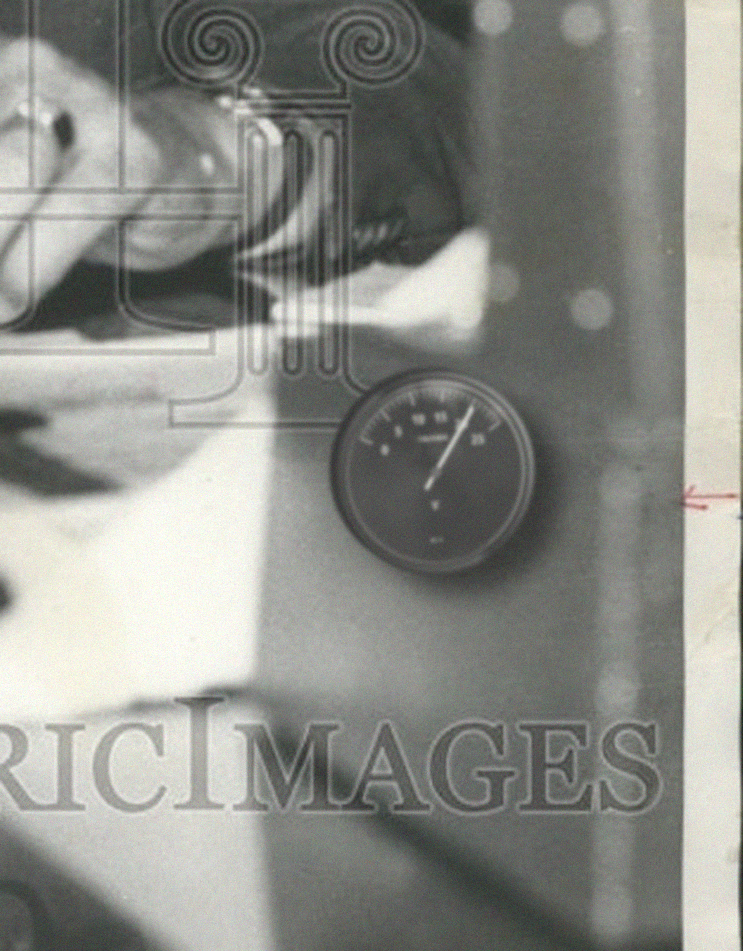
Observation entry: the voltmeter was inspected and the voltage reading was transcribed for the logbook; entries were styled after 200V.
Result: 20V
